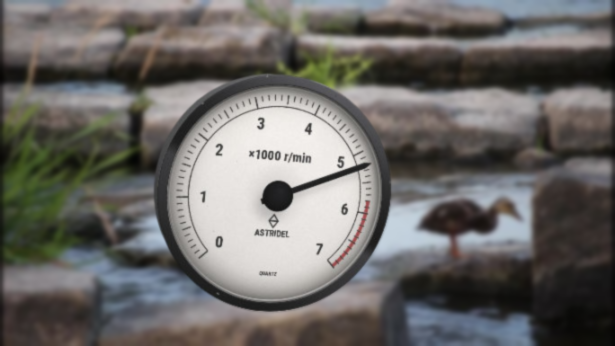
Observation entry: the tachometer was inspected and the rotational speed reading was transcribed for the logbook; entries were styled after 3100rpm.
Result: 5200rpm
